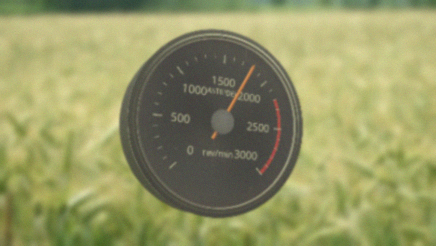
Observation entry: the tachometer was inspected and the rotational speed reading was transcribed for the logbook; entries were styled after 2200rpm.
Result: 1800rpm
